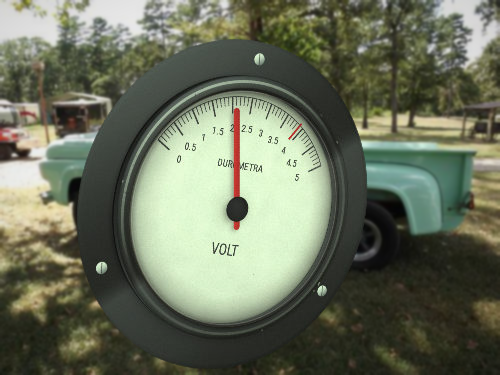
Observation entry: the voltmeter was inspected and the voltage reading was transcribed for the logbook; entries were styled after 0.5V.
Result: 2V
